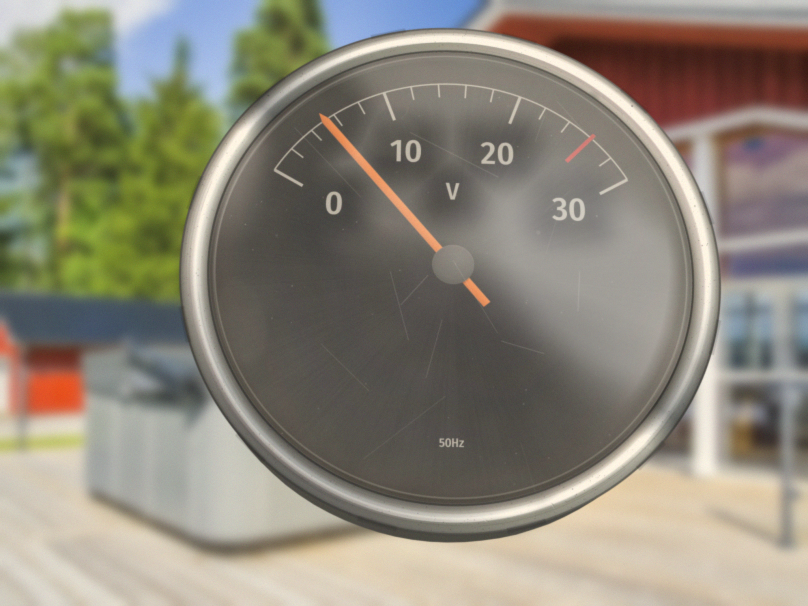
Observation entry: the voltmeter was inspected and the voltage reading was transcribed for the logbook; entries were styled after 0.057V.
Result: 5V
